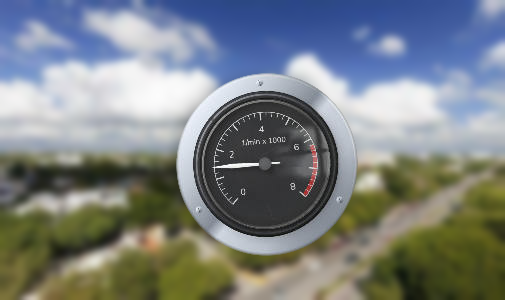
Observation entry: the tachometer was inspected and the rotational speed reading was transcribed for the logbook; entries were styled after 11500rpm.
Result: 1400rpm
